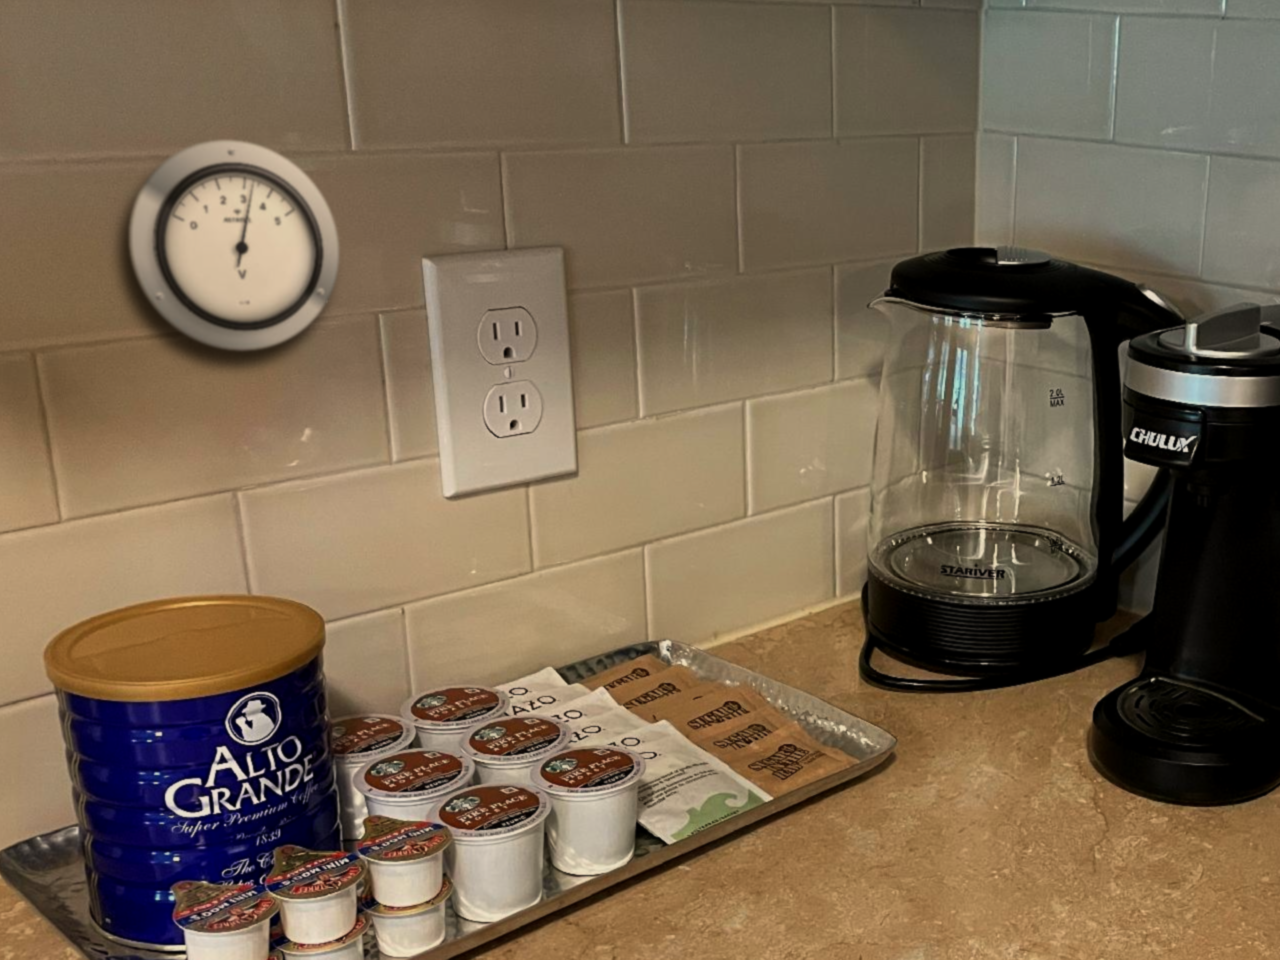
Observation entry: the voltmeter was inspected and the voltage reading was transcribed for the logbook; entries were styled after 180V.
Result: 3.25V
